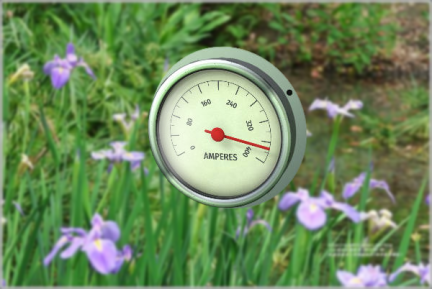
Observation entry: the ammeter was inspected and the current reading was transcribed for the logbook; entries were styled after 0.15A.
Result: 370A
